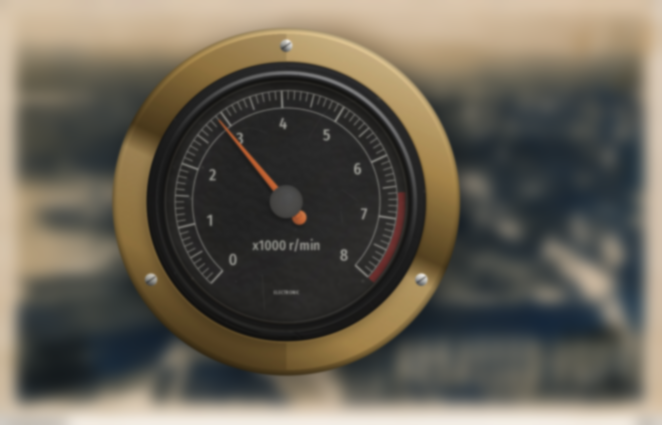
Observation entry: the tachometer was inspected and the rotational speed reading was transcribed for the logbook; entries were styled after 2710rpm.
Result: 2900rpm
